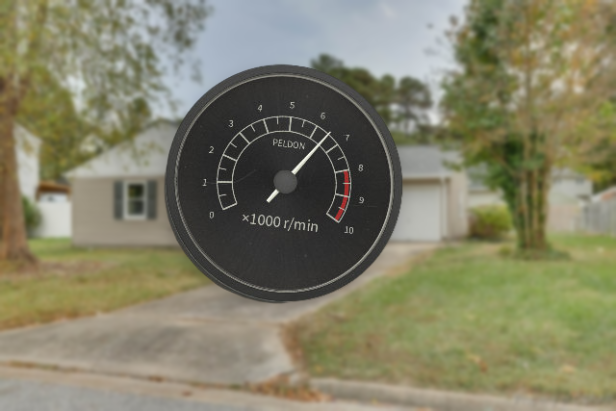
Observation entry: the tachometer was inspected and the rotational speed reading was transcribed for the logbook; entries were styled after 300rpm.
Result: 6500rpm
